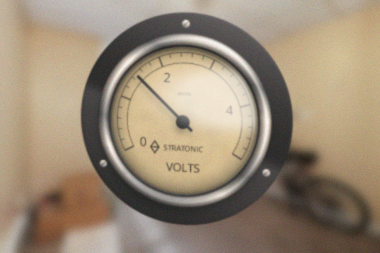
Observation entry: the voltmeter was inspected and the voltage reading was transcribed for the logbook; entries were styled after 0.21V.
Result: 1.5V
